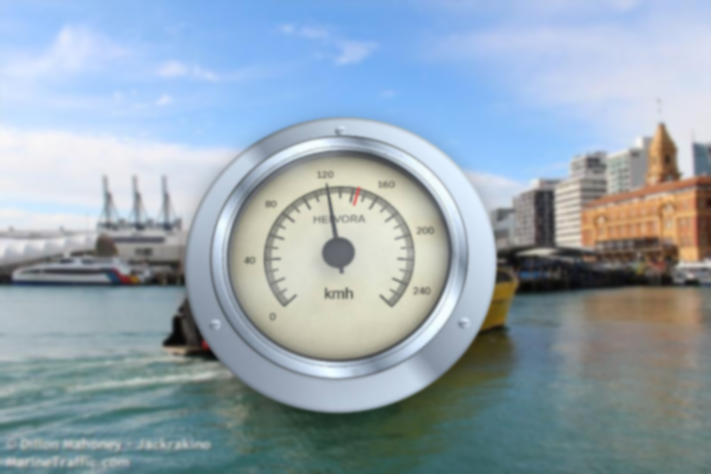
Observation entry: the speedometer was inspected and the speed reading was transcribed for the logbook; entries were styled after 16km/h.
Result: 120km/h
